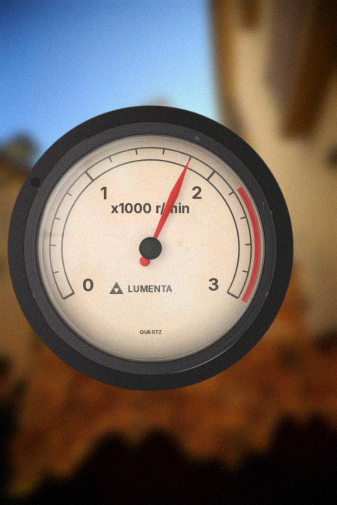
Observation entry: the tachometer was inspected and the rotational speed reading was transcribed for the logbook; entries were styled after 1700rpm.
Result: 1800rpm
